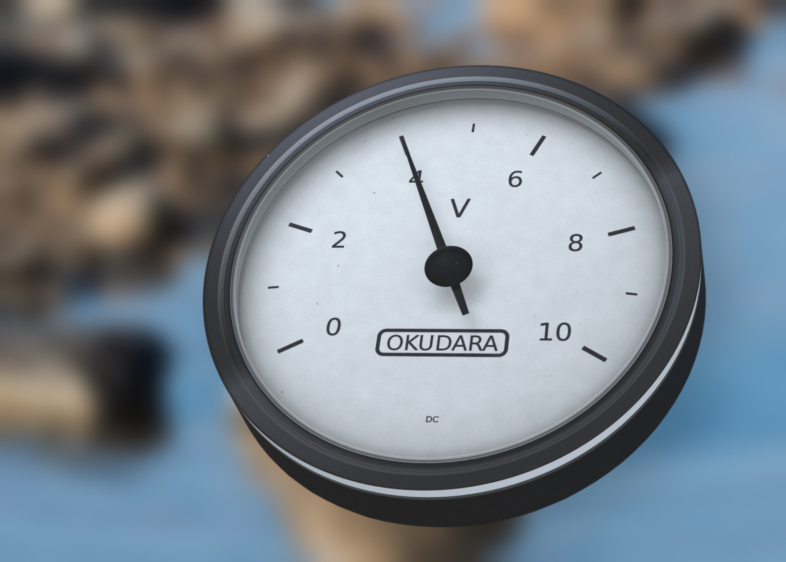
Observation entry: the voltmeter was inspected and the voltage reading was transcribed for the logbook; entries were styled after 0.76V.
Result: 4V
